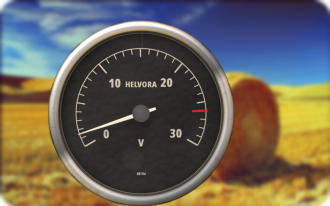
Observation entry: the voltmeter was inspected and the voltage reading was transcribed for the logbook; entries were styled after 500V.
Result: 1.5V
